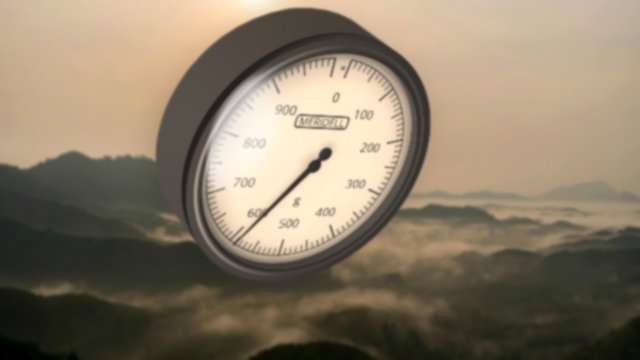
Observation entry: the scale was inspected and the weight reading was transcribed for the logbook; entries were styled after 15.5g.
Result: 600g
